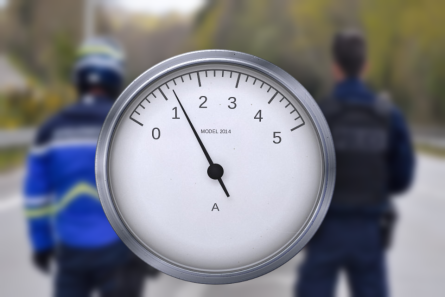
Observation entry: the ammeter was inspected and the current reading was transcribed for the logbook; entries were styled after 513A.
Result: 1.3A
